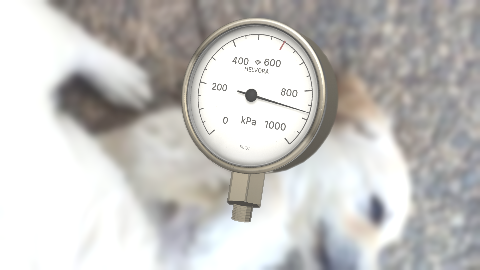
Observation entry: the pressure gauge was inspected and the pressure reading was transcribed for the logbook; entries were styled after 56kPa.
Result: 875kPa
